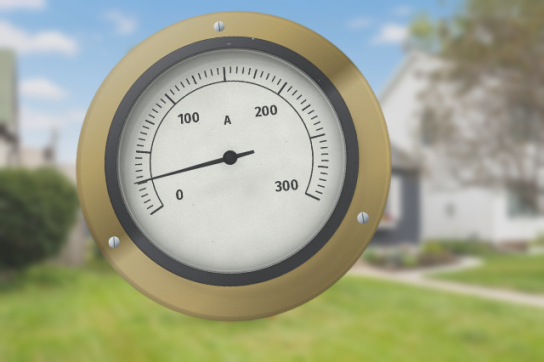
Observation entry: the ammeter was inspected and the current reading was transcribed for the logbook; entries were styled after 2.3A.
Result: 25A
